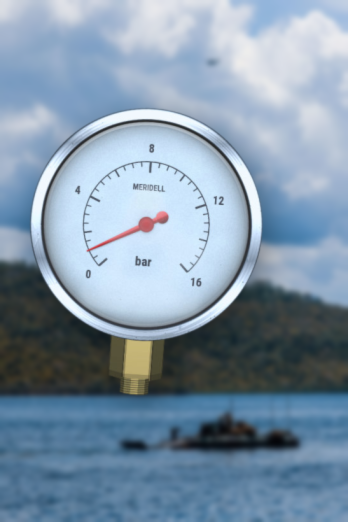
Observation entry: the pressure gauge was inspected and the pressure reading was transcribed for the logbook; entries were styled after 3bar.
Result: 1bar
